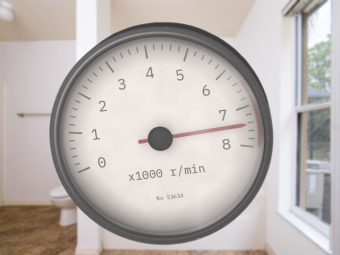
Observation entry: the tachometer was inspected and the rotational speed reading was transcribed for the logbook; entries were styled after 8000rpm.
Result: 7400rpm
